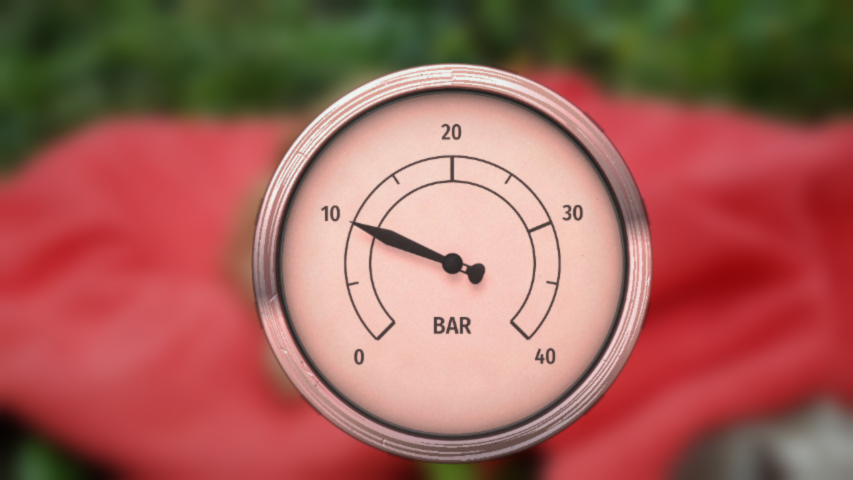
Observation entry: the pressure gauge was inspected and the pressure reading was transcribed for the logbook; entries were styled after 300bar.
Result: 10bar
